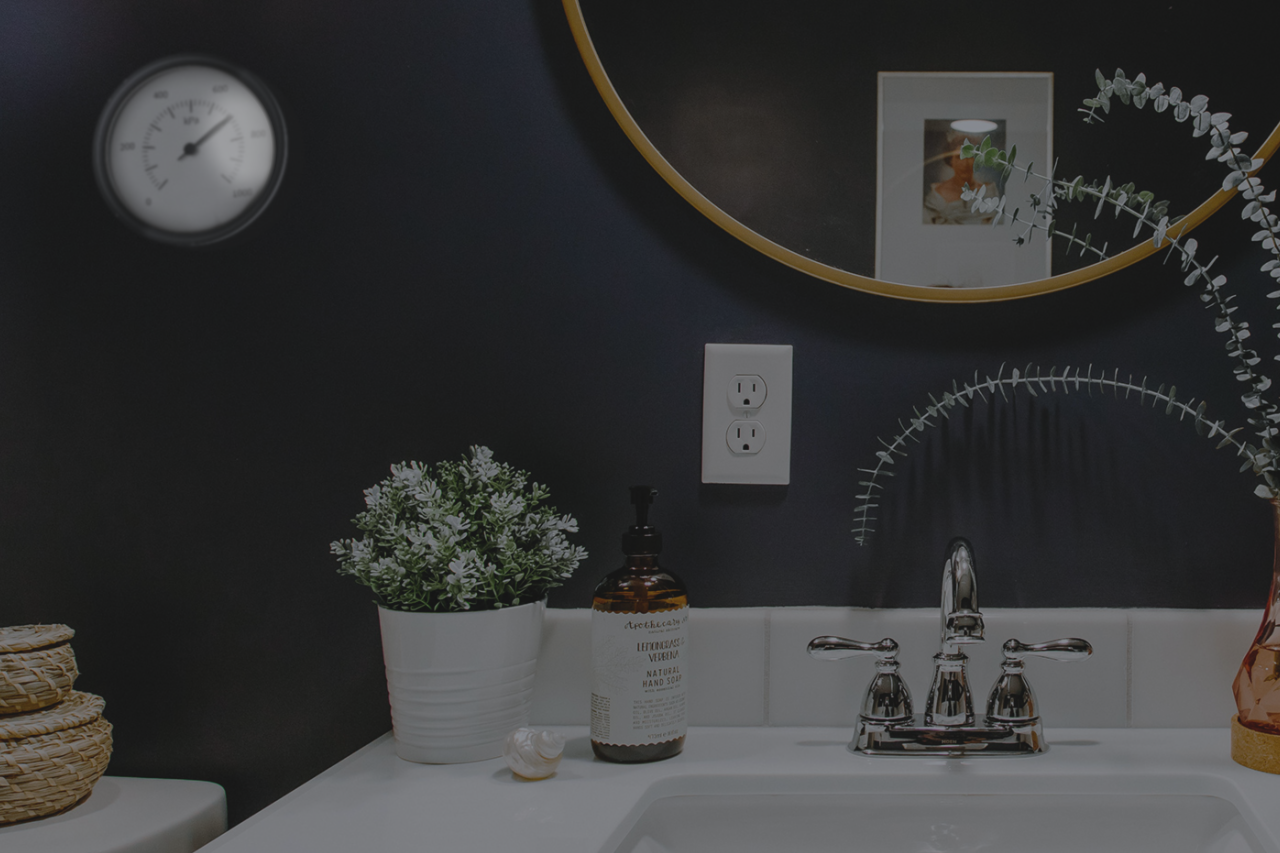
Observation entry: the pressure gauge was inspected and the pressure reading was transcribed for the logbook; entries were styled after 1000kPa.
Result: 700kPa
